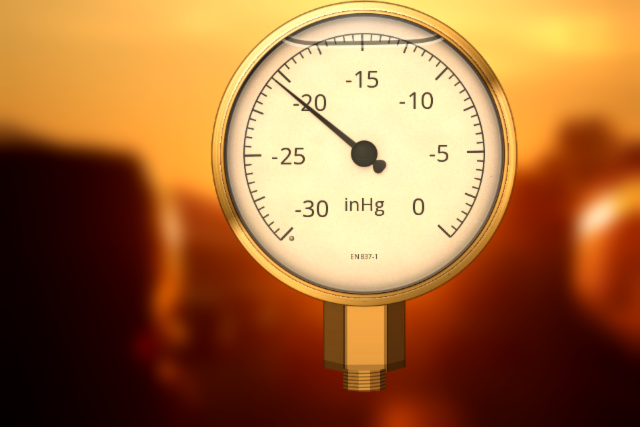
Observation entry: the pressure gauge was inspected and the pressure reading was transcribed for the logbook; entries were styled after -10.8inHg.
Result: -20.5inHg
